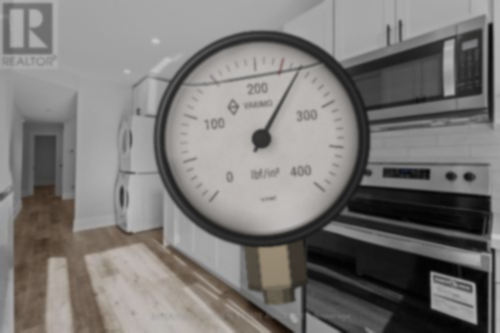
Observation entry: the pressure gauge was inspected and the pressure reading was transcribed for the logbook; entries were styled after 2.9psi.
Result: 250psi
